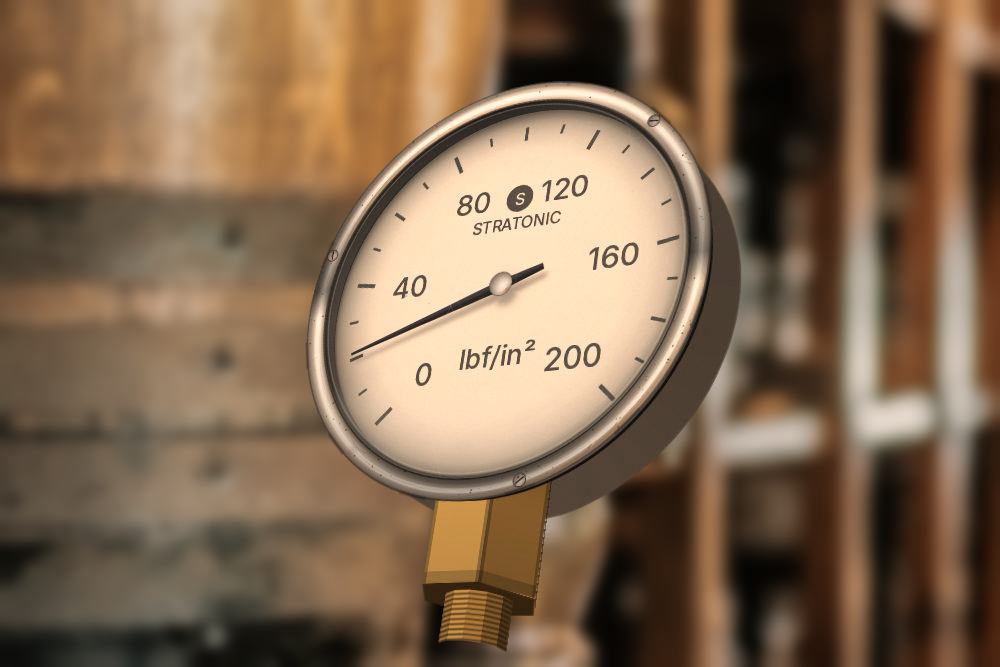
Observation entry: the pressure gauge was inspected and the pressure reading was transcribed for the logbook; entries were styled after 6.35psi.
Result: 20psi
